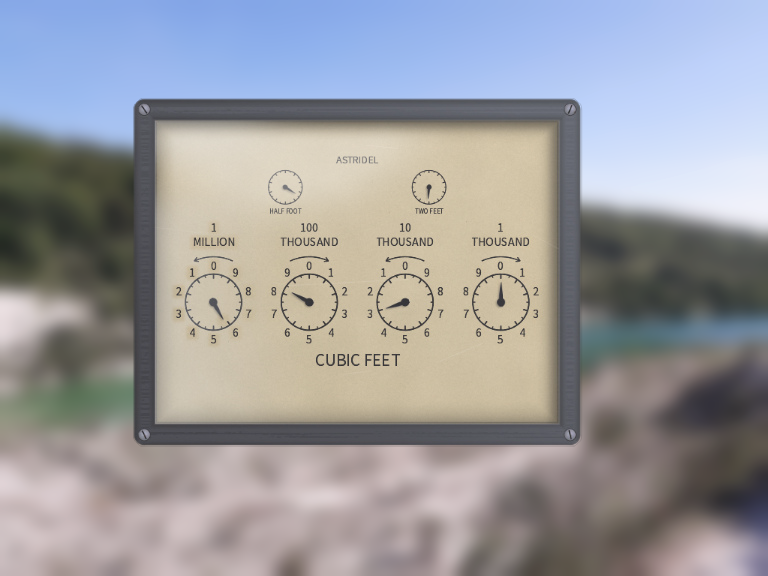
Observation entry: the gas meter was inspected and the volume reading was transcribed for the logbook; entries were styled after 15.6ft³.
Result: 583000ft³
